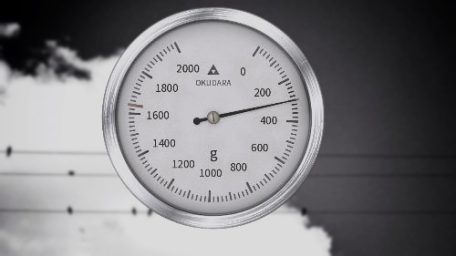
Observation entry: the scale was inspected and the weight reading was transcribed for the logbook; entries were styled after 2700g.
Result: 300g
